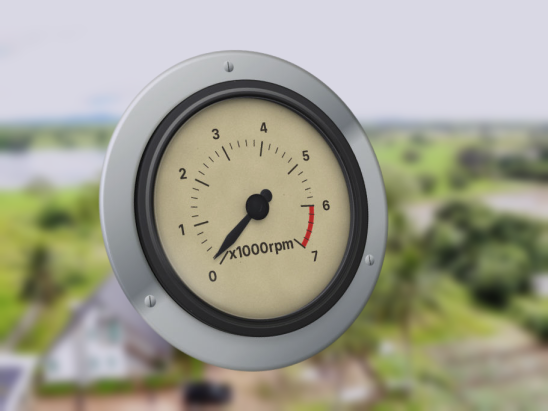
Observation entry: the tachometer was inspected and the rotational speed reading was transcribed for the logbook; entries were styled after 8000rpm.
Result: 200rpm
